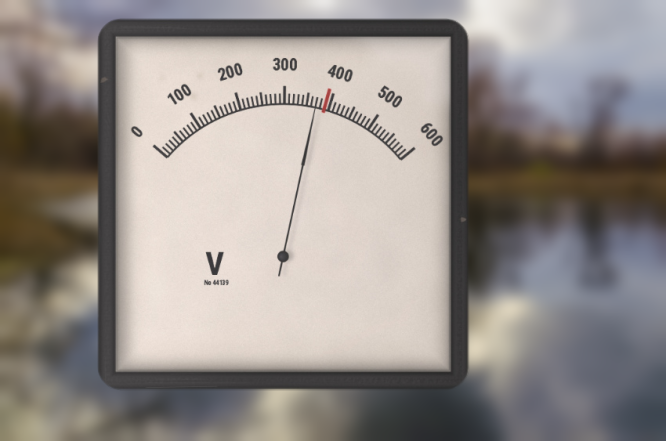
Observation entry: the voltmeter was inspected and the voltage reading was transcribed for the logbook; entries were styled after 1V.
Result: 370V
